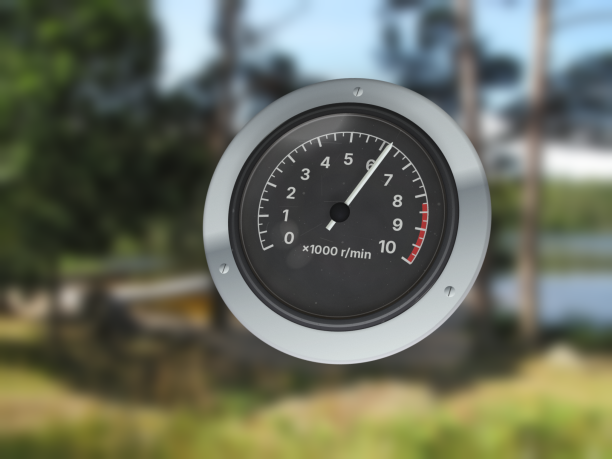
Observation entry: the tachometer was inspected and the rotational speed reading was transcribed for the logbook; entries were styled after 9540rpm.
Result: 6250rpm
